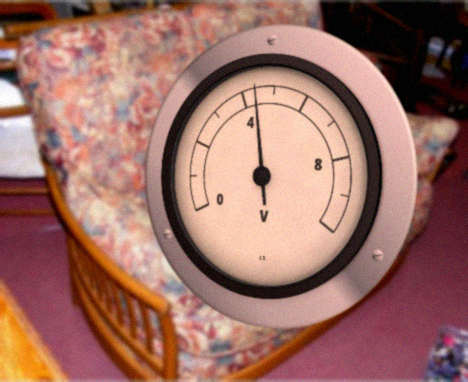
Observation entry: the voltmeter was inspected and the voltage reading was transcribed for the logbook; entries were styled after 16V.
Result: 4.5V
